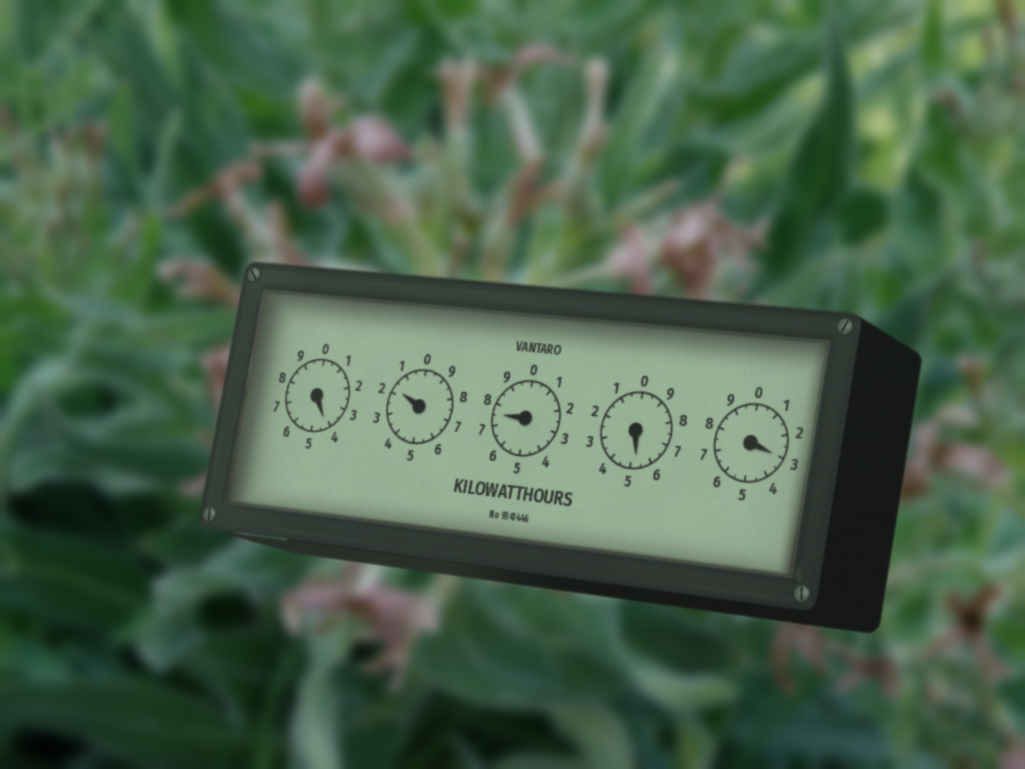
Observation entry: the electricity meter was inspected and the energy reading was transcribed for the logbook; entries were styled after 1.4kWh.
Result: 41753kWh
